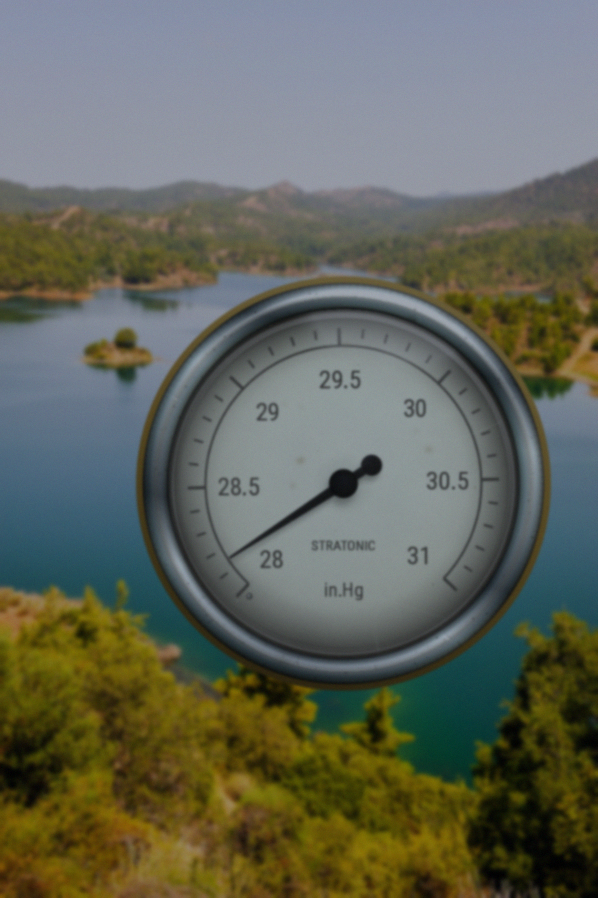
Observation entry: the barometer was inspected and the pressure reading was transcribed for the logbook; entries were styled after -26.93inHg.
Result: 28.15inHg
